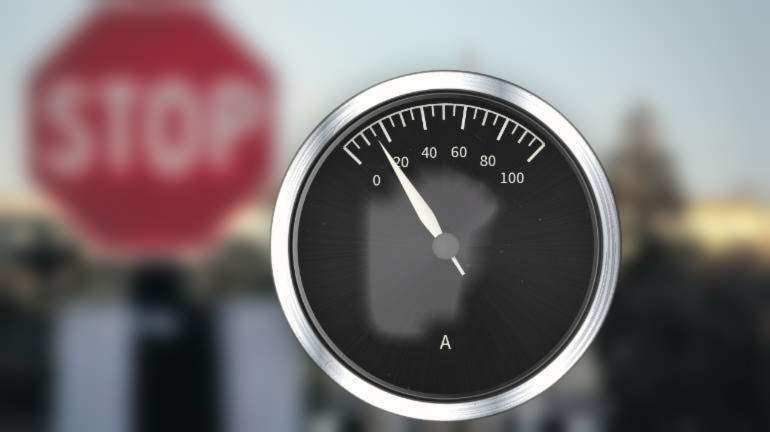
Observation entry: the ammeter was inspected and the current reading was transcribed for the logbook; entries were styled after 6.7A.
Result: 15A
